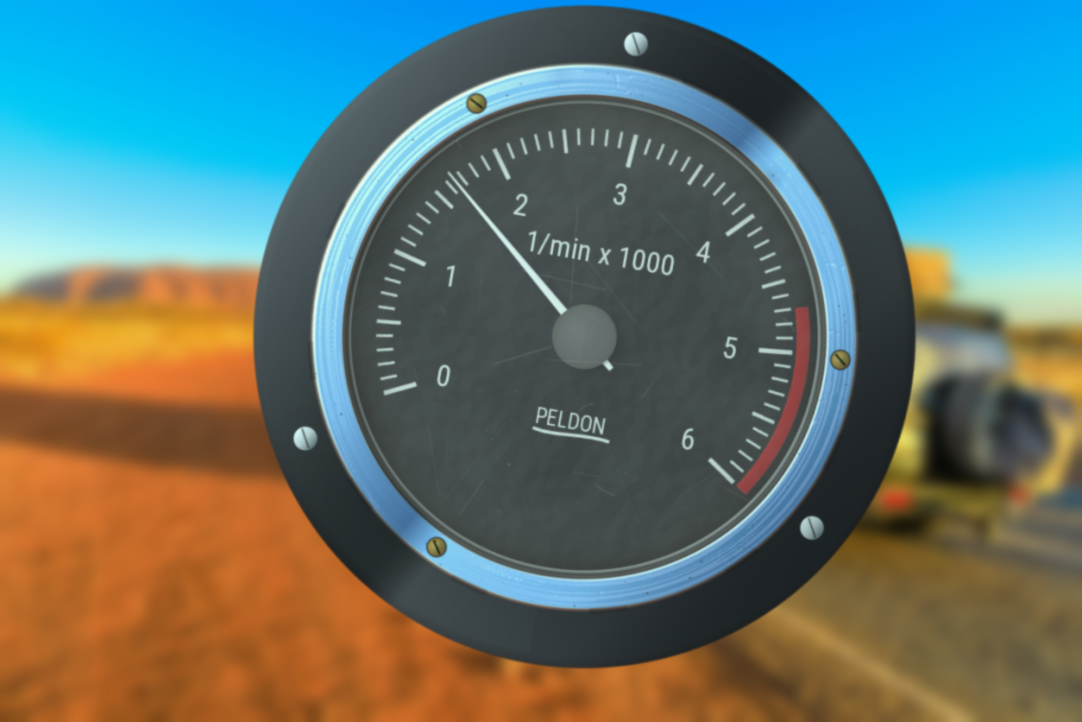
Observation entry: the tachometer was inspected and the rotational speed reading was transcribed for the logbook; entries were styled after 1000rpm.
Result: 1650rpm
